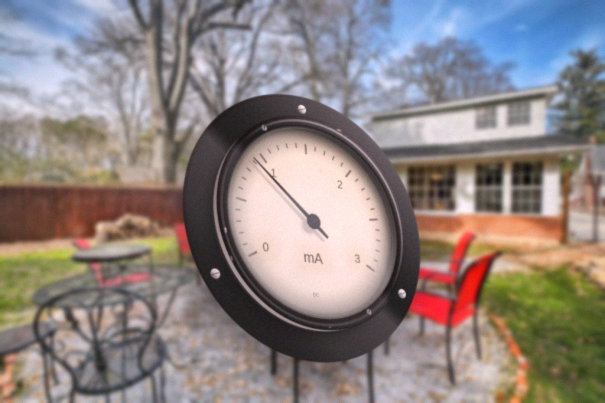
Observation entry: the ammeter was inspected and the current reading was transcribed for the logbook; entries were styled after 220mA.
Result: 0.9mA
